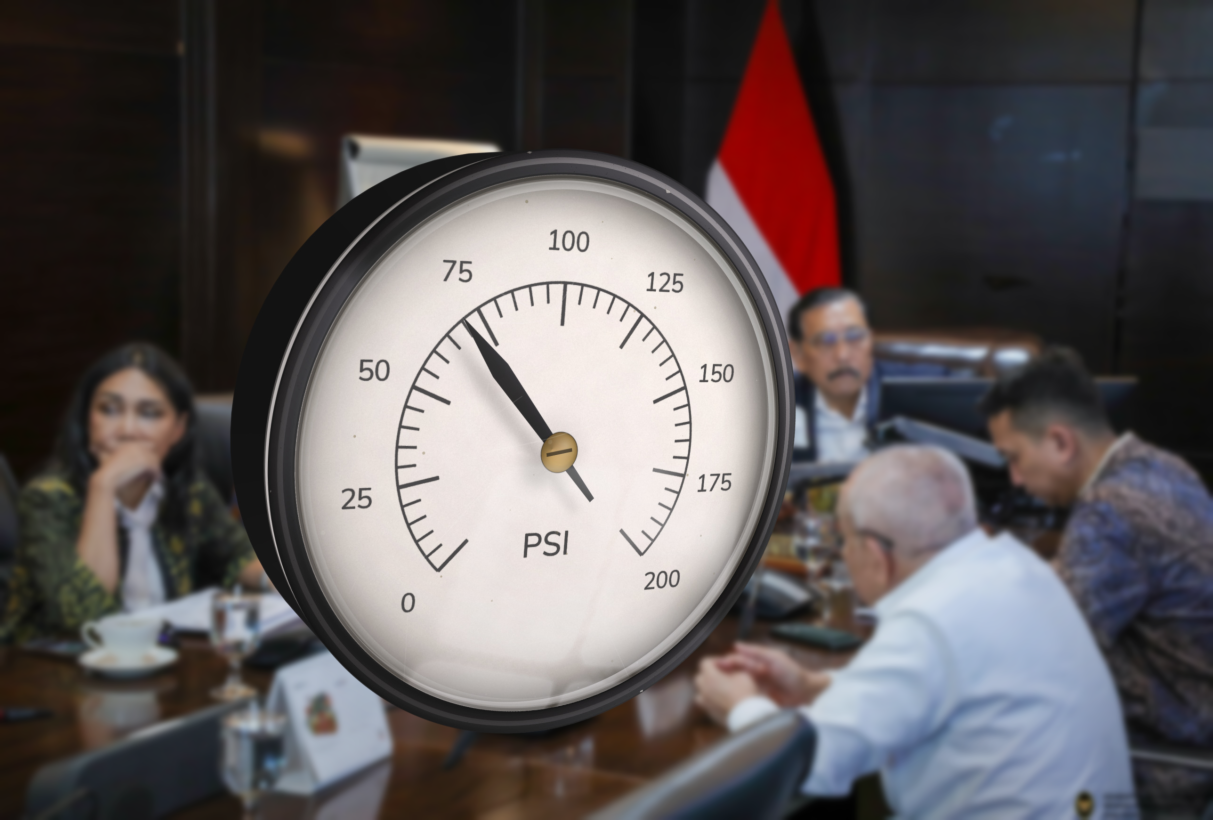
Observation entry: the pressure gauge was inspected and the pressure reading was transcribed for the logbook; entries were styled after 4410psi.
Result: 70psi
